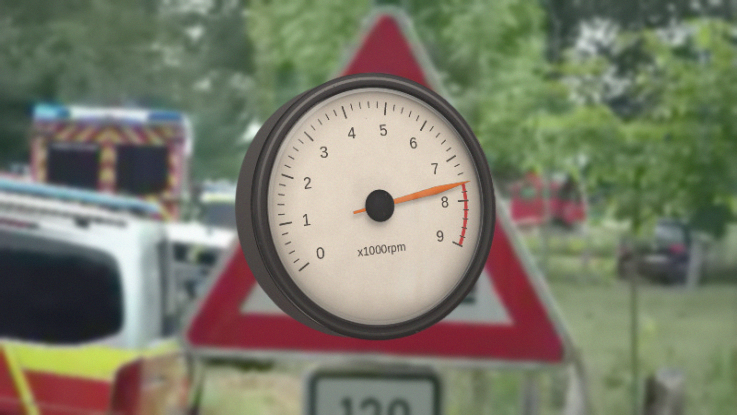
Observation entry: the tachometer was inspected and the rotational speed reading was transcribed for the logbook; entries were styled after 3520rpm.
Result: 7600rpm
